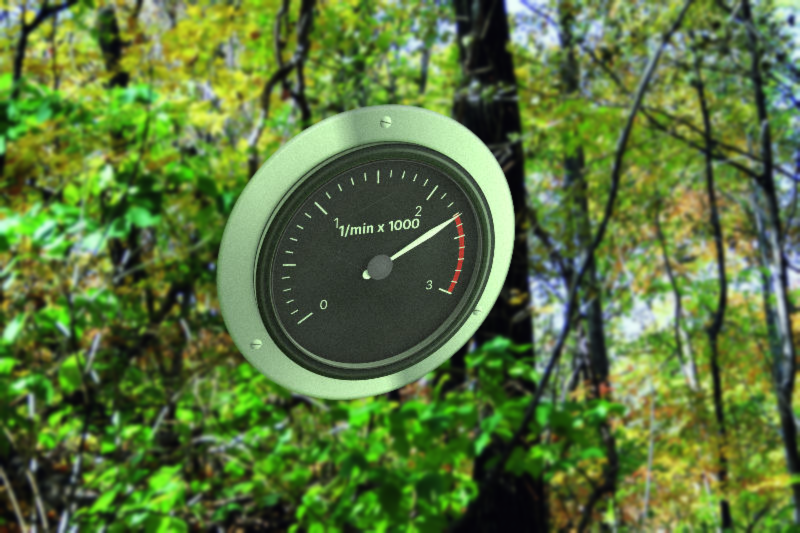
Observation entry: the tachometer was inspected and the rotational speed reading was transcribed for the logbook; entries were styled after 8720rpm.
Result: 2300rpm
